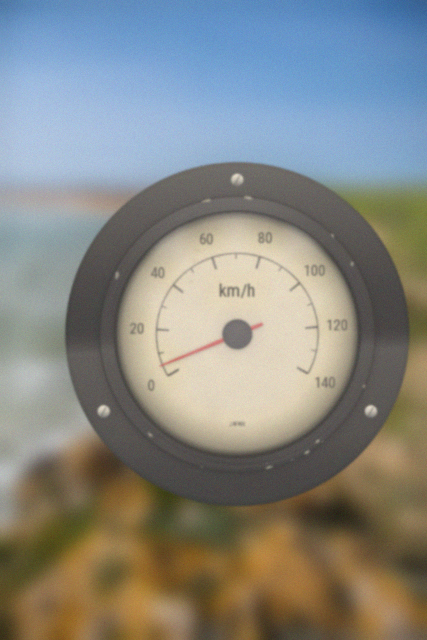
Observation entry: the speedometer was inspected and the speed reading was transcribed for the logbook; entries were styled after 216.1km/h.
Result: 5km/h
